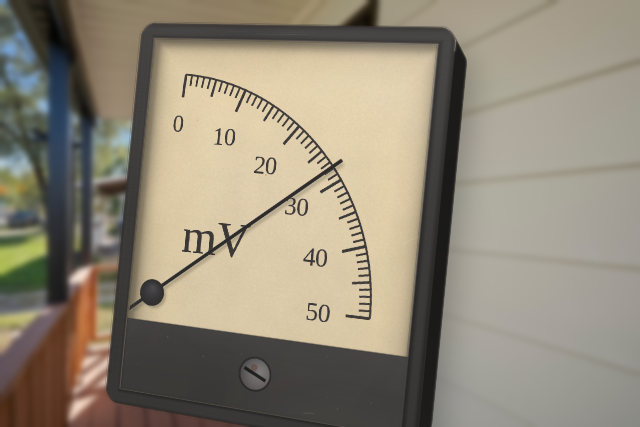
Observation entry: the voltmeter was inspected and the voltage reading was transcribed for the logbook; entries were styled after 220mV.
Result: 28mV
